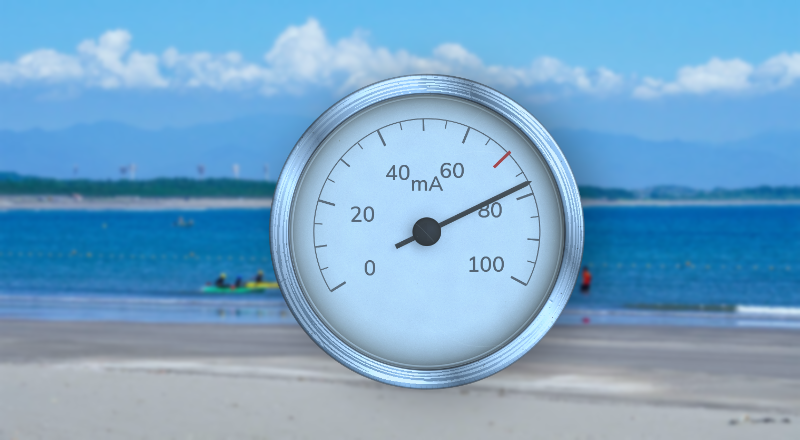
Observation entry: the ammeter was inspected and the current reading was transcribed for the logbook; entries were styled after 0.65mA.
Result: 77.5mA
